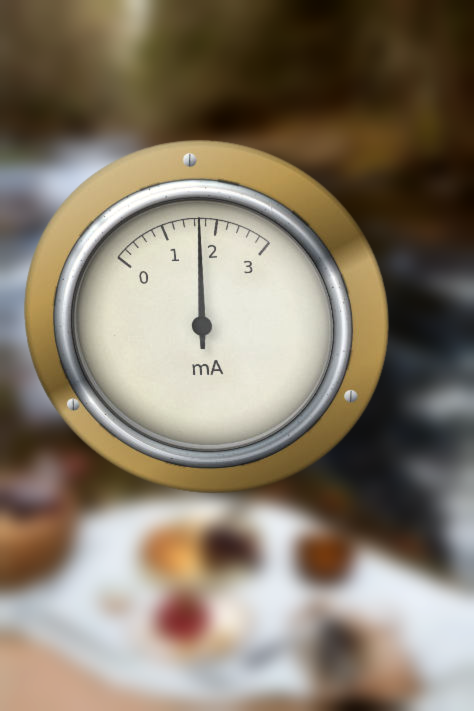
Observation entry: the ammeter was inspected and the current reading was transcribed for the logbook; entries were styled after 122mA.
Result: 1.7mA
